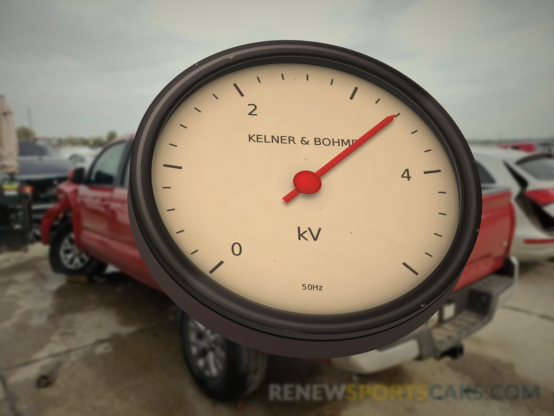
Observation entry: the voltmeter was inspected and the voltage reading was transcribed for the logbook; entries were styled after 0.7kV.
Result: 3.4kV
